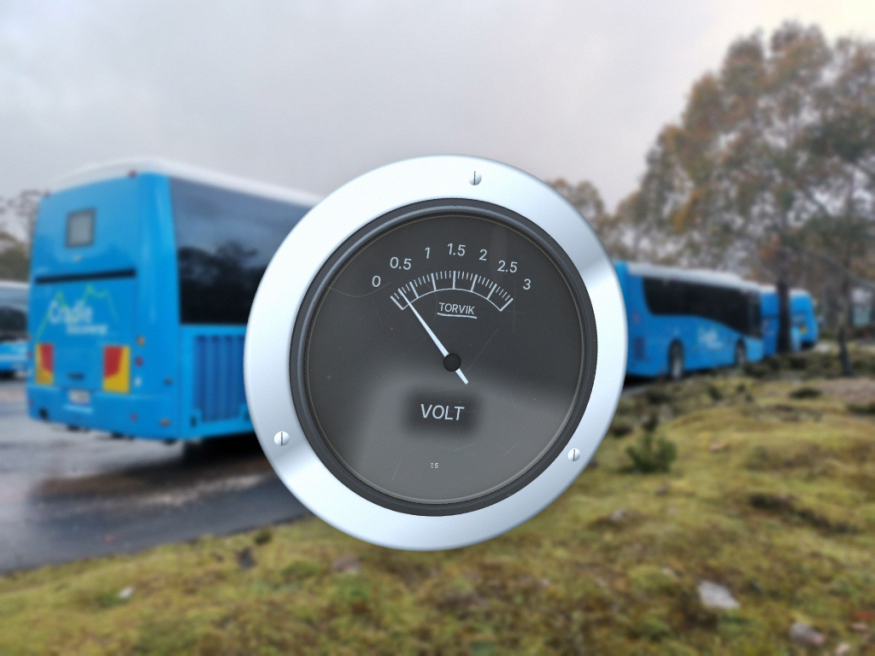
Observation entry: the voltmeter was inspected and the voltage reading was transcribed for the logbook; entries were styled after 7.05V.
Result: 0.2V
